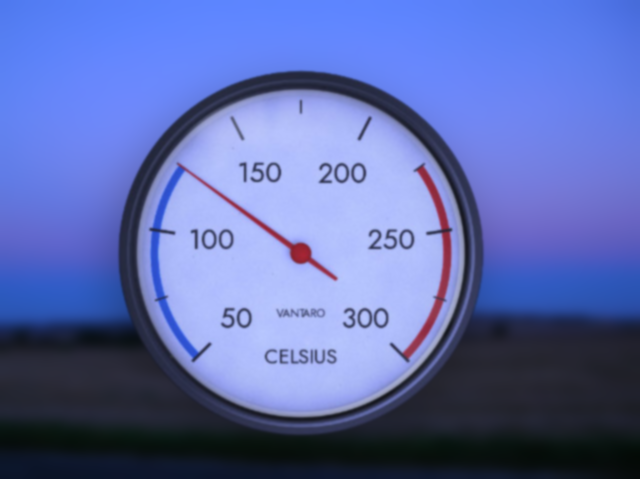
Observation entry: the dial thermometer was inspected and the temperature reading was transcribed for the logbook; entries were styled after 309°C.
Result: 125°C
